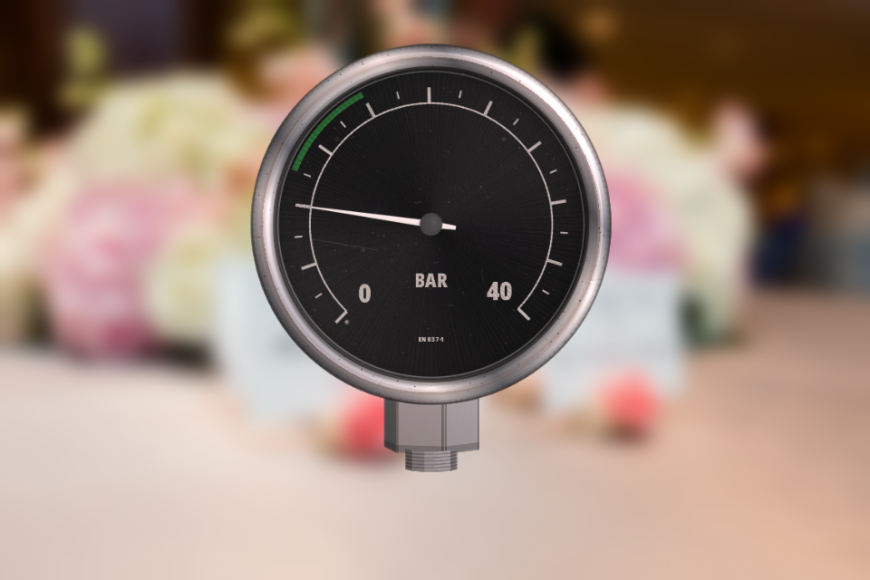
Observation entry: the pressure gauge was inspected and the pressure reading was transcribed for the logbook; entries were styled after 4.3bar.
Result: 8bar
